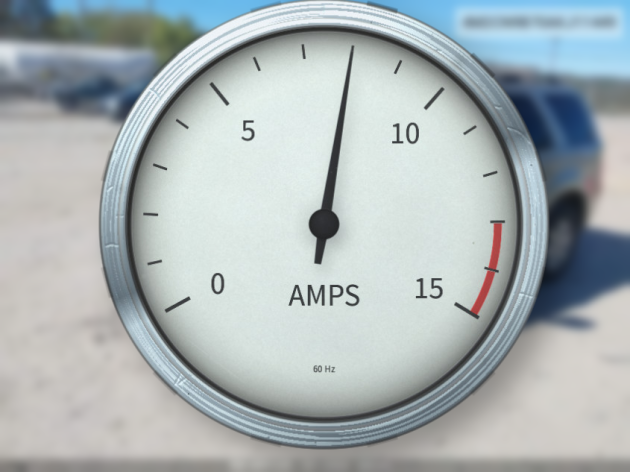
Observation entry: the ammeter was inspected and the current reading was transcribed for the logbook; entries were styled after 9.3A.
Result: 8A
